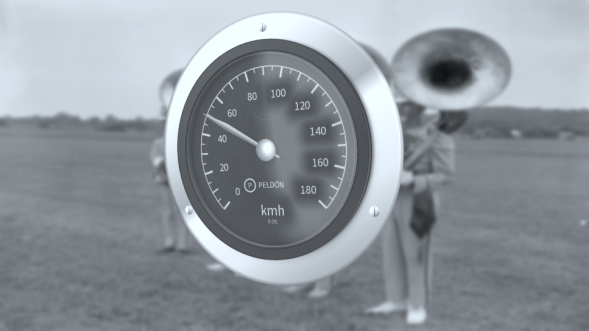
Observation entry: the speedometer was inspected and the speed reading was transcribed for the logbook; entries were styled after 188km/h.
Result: 50km/h
